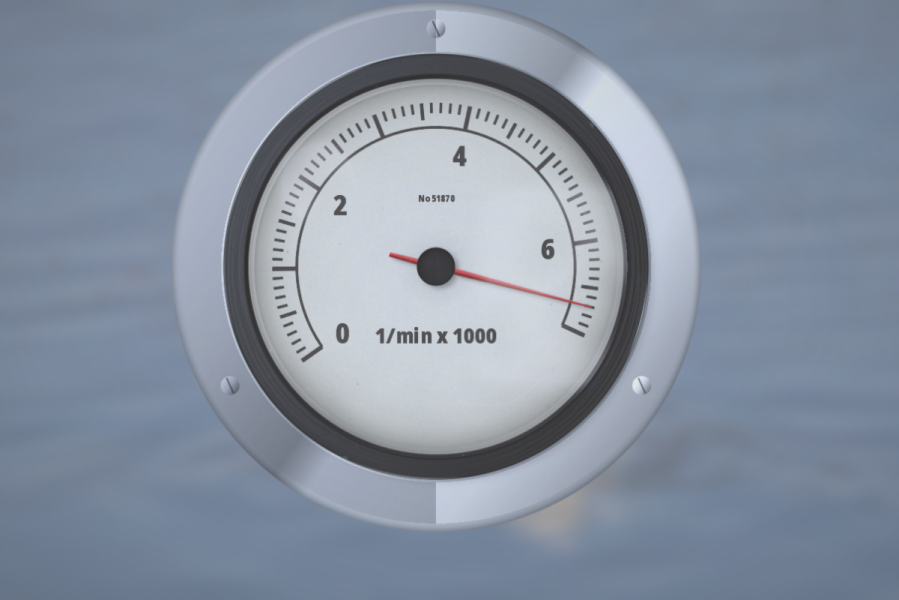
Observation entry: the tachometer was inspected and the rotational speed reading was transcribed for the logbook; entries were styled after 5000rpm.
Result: 6700rpm
